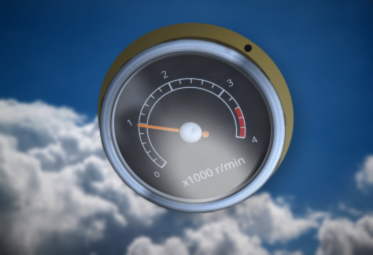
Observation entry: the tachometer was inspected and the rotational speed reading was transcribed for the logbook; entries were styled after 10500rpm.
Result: 1000rpm
